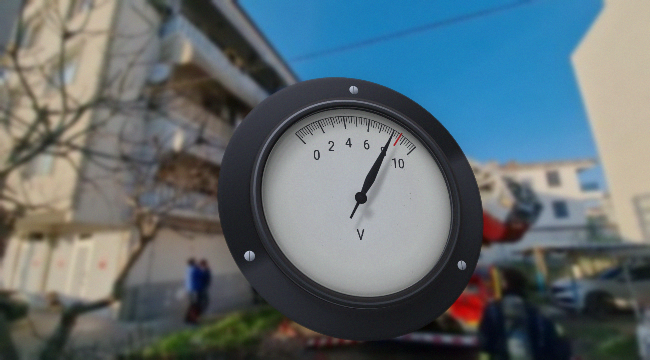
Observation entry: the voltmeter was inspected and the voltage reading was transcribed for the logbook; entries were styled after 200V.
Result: 8V
